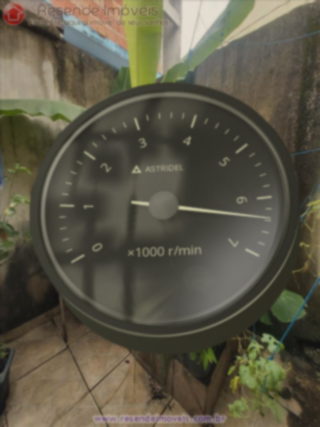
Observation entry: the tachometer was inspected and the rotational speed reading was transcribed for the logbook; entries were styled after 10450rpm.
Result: 6400rpm
